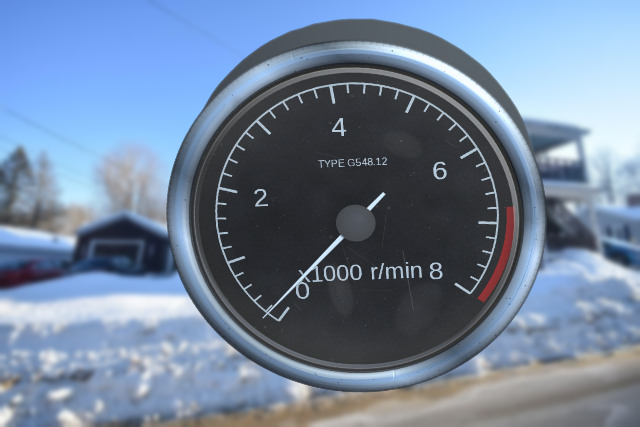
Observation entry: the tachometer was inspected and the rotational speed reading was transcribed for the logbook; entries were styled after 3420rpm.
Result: 200rpm
